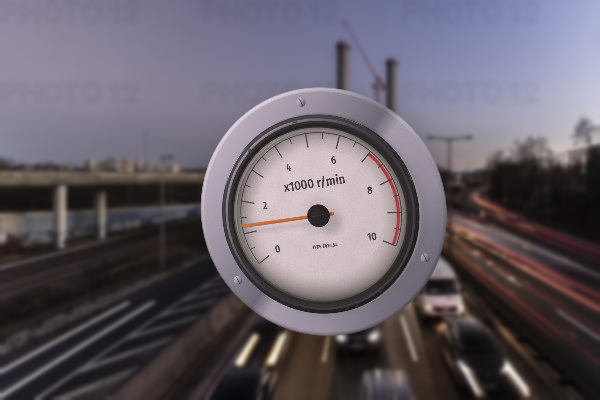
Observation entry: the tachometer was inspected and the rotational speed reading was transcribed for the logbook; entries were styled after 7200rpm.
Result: 1250rpm
